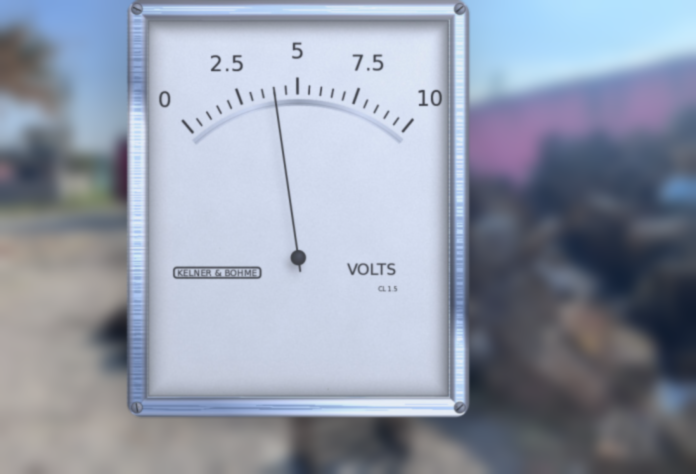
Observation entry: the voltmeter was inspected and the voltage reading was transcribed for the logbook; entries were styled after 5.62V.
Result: 4V
